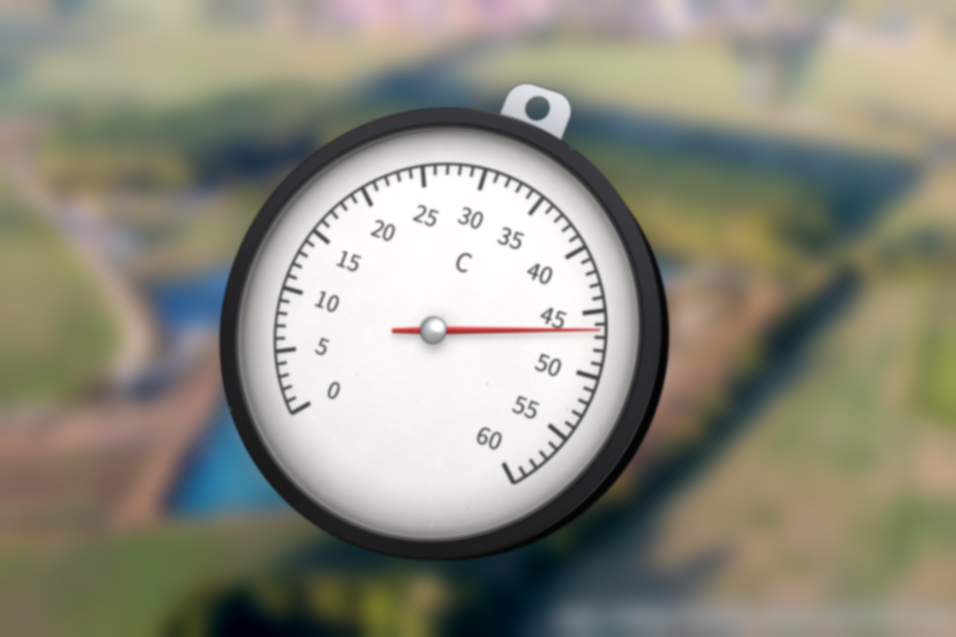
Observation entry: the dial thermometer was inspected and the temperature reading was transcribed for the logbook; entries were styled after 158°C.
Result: 46.5°C
